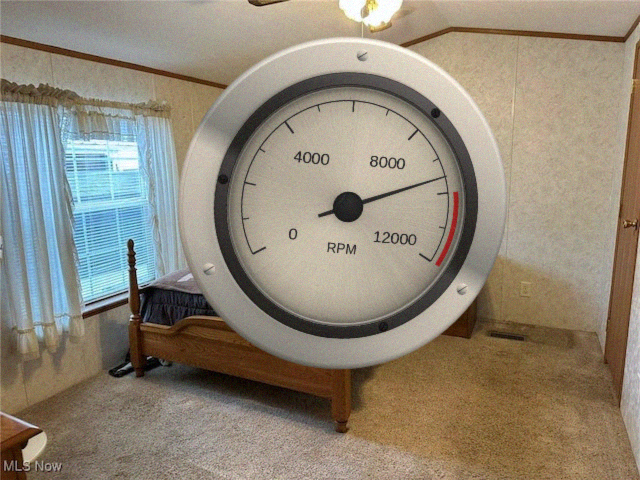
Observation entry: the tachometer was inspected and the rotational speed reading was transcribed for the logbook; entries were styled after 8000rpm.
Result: 9500rpm
